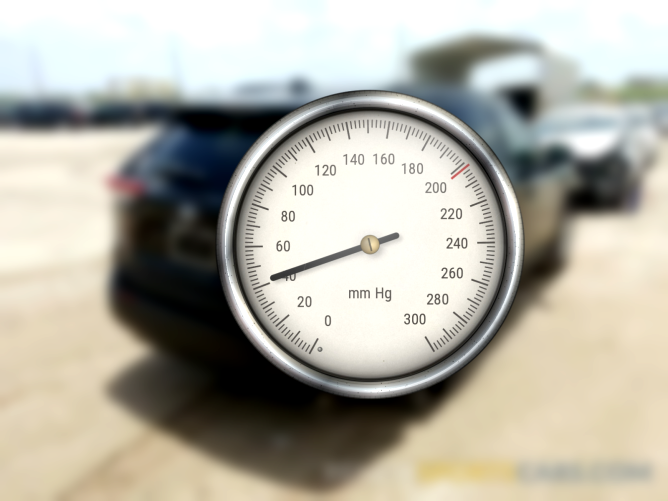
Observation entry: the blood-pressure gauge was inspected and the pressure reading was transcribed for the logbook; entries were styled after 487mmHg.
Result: 42mmHg
